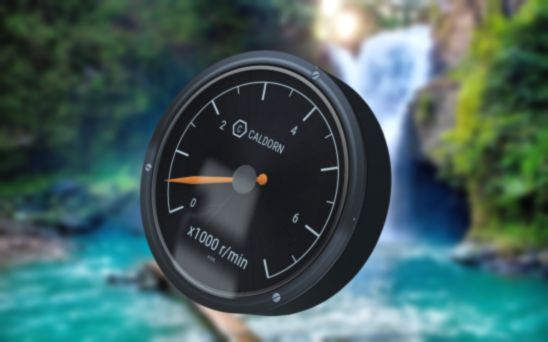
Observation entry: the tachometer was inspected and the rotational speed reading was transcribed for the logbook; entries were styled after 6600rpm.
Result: 500rpm
